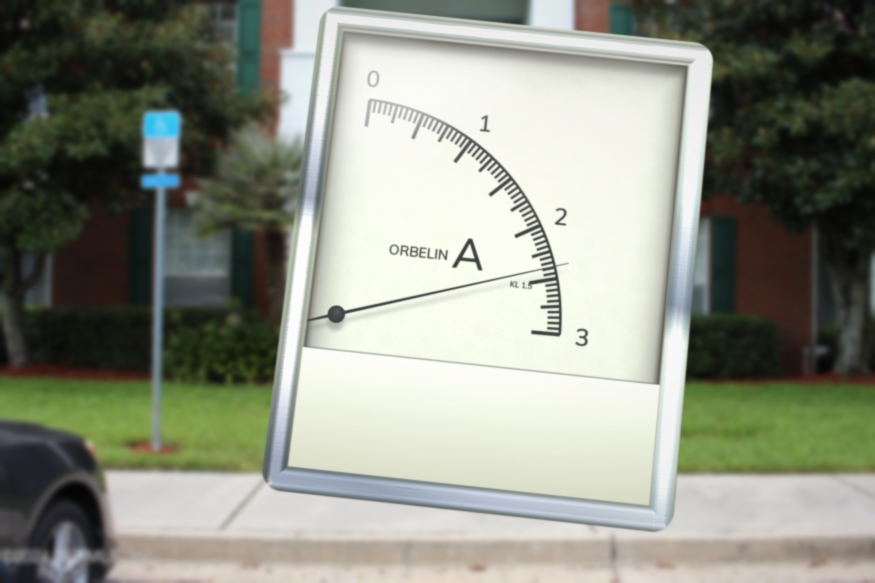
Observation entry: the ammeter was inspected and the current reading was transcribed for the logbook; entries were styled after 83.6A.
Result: 2.4A
